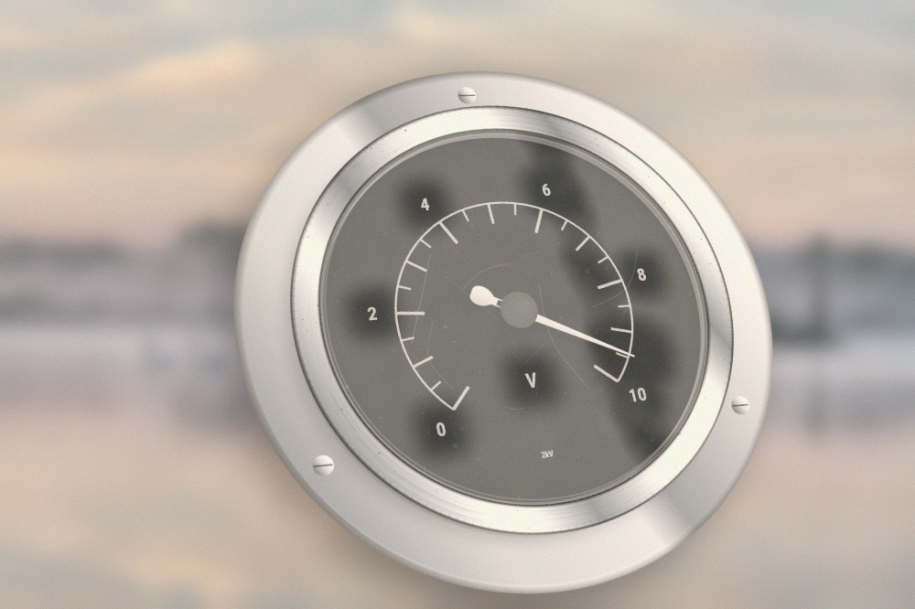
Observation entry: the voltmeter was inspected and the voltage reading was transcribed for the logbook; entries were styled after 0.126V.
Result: 9.5V
